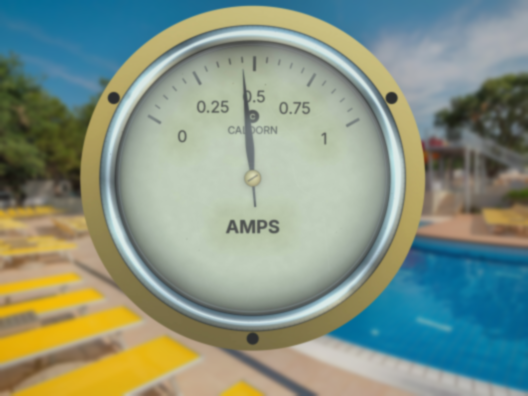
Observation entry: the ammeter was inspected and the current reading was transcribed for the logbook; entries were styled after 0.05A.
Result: 0.45A
